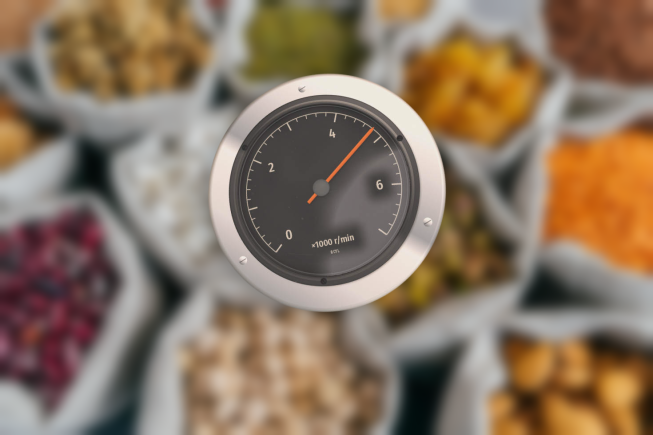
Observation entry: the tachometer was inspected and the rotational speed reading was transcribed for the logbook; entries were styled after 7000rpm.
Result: 4800rpm
